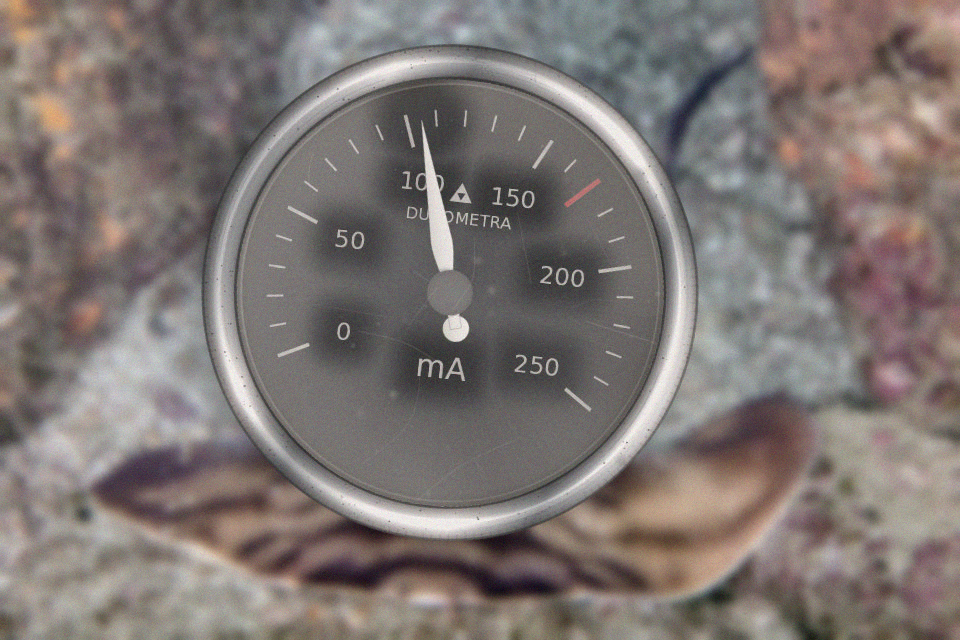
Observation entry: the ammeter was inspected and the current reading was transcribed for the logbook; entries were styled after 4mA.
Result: 105mA
